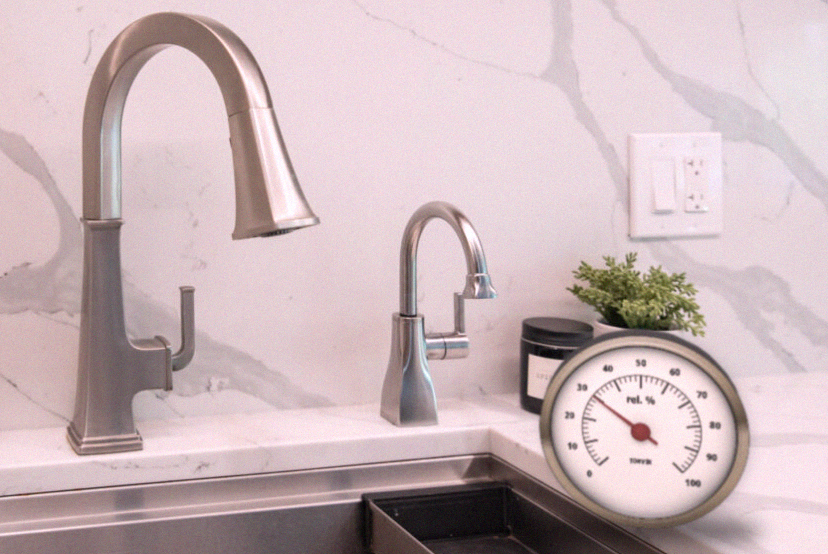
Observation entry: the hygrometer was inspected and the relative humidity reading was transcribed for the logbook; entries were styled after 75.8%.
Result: 30%
